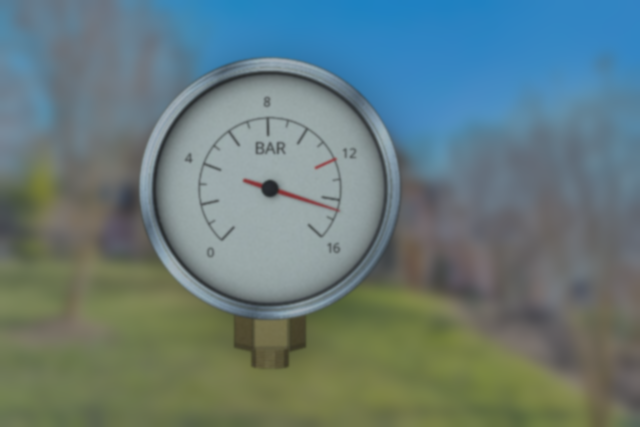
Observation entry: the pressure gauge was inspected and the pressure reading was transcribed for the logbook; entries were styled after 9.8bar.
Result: 14.5bar
